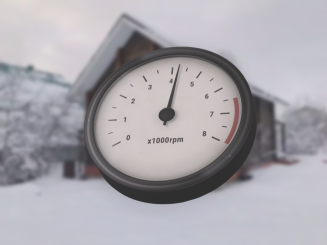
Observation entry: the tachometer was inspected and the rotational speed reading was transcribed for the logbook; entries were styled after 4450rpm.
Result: 4250rpm
